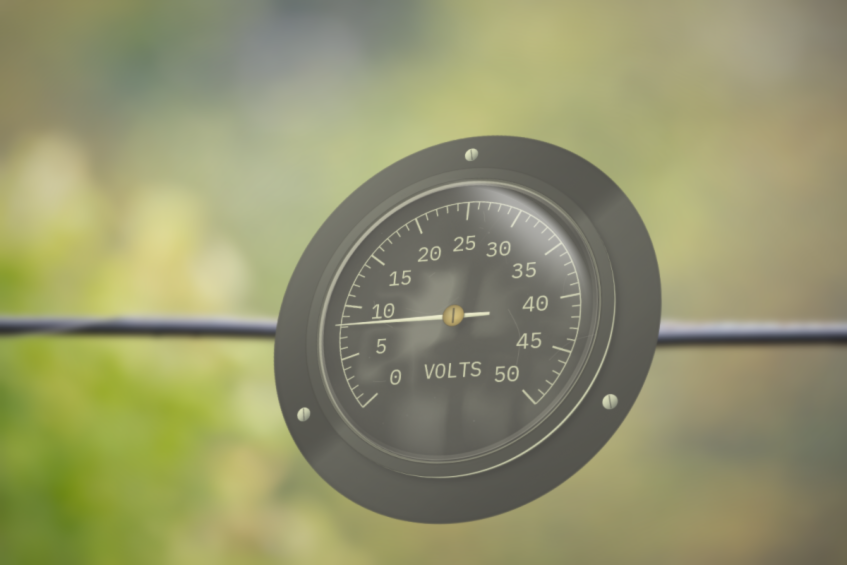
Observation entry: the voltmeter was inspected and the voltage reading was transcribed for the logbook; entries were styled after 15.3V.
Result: 8V
